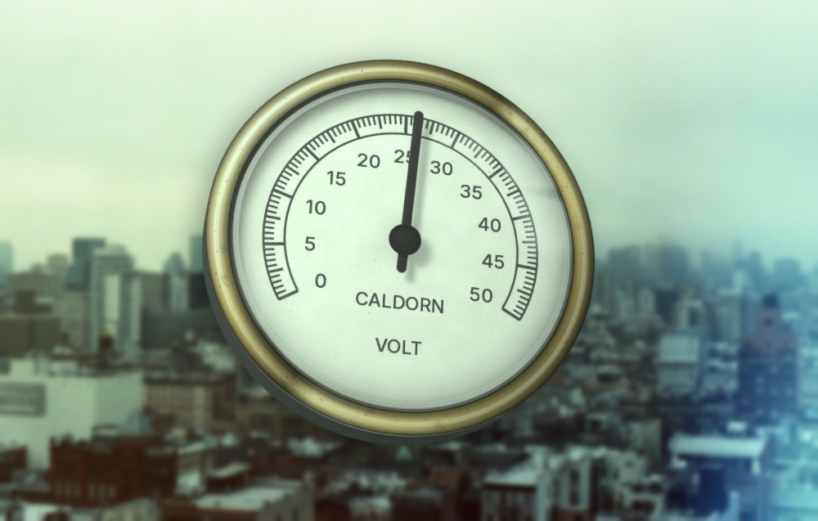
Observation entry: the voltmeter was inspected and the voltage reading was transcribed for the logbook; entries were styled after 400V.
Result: 26V
